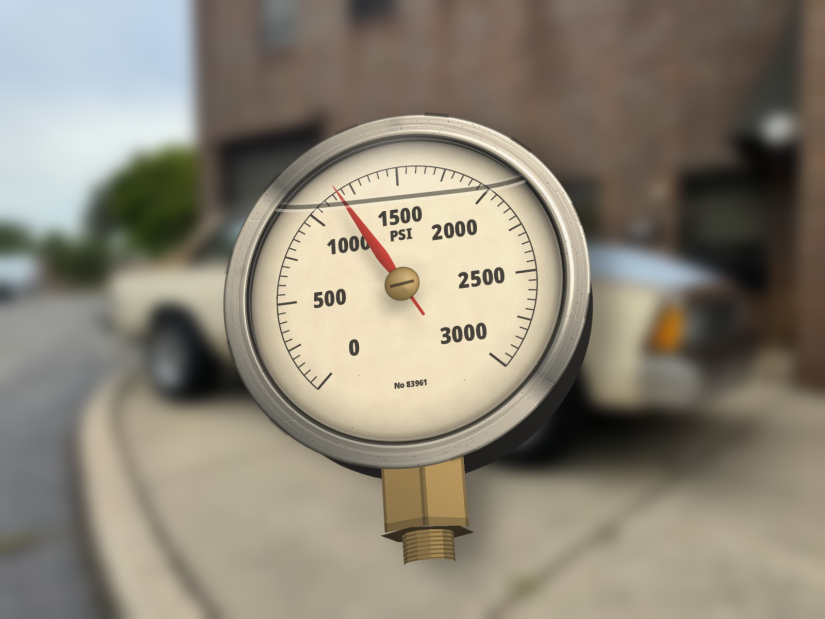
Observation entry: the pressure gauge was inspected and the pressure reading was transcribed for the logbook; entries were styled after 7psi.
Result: 1175psi
